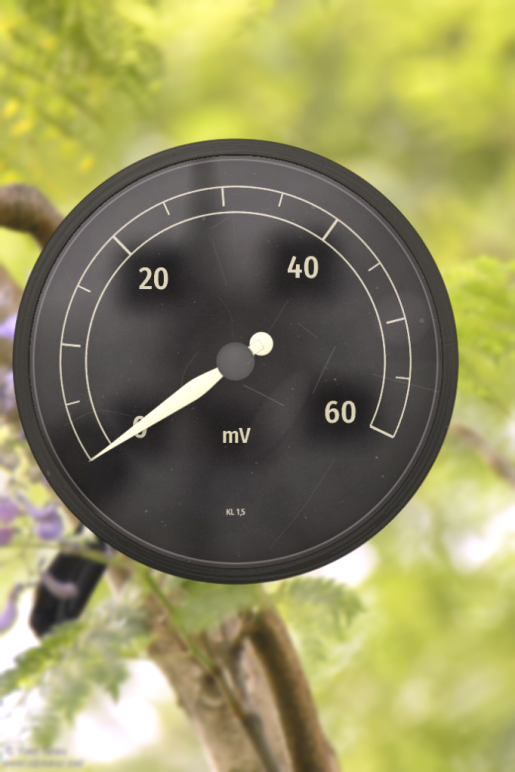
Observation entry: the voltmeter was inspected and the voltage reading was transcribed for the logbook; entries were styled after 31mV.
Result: 0mV
